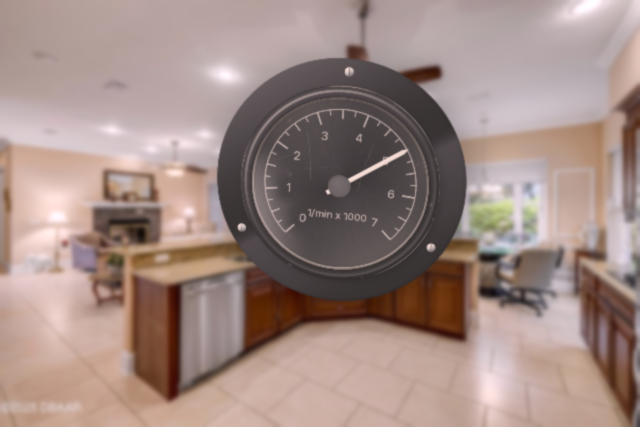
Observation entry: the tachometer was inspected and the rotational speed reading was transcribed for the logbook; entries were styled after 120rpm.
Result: 5000rpm
